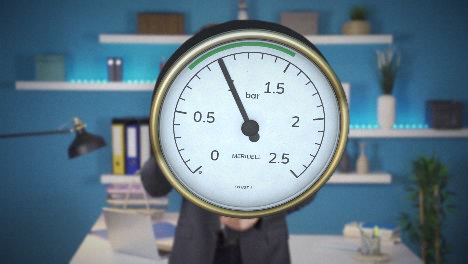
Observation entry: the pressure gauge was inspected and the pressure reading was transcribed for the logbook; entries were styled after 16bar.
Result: 1bar
